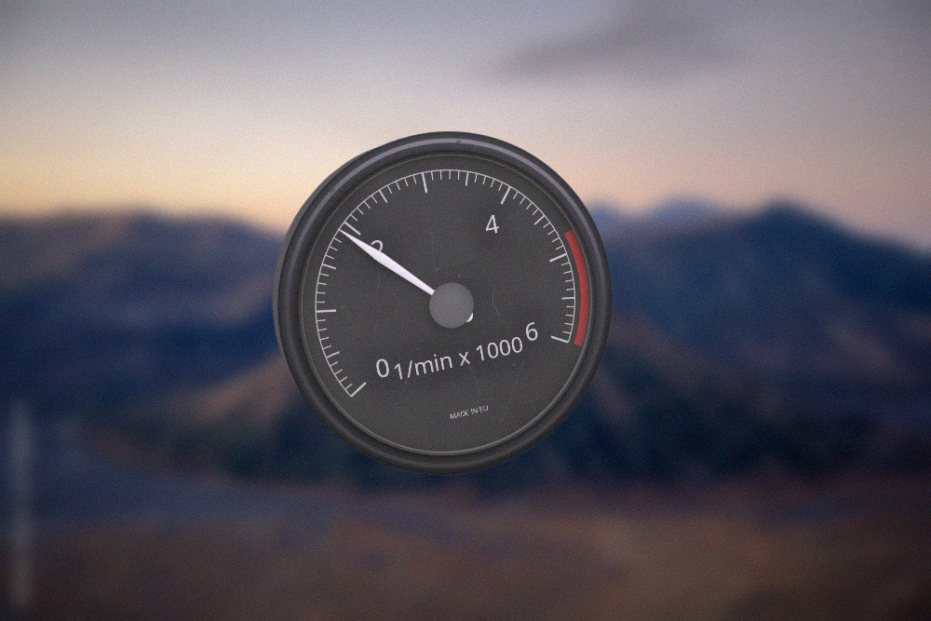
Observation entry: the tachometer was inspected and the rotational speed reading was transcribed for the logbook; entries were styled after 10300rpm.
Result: 1900rpm
